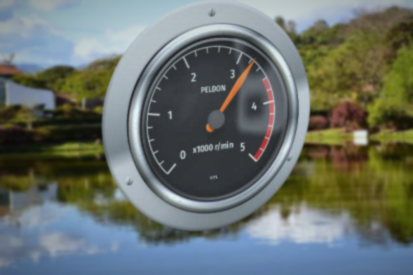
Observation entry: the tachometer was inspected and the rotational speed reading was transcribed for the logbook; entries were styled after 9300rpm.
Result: 3200rpm
